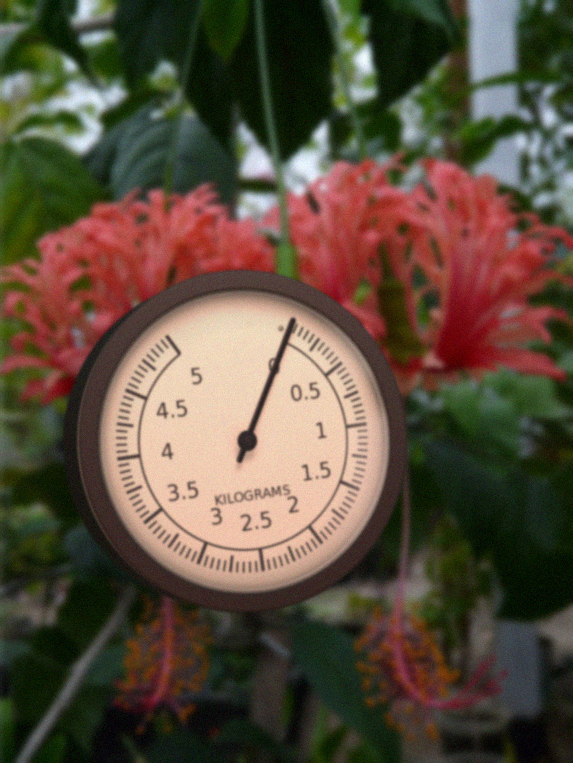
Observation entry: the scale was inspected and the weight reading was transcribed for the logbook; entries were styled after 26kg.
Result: 0kg
